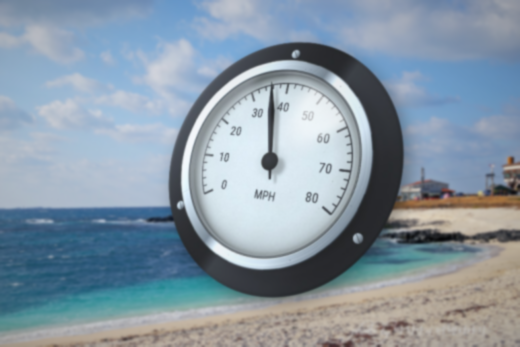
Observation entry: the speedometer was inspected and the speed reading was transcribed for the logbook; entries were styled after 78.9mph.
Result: 36mph
